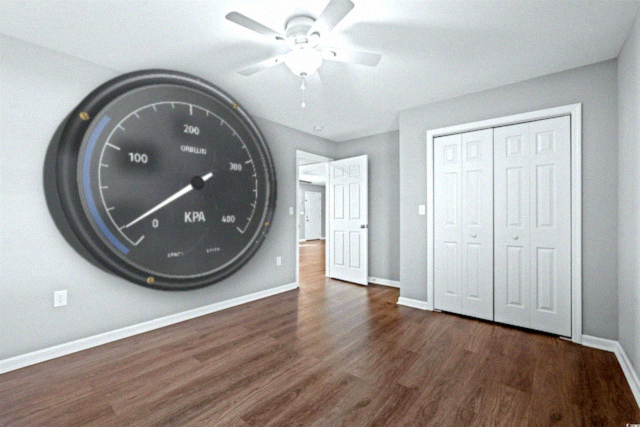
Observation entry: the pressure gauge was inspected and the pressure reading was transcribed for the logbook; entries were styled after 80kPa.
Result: 20kPa
